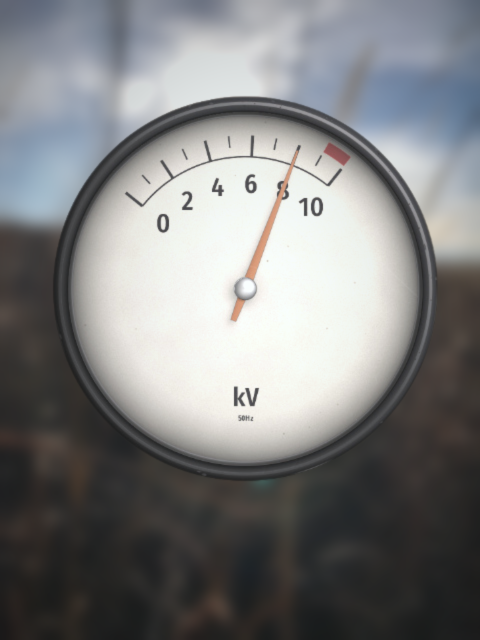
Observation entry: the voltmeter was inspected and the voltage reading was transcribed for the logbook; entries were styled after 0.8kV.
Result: 8kV
